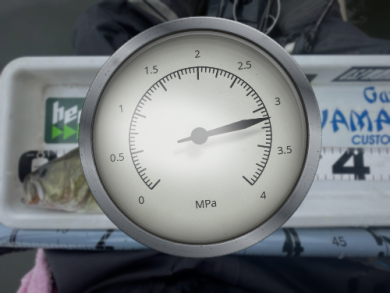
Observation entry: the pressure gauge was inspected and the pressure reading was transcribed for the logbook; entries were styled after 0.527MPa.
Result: 3.15MPa
